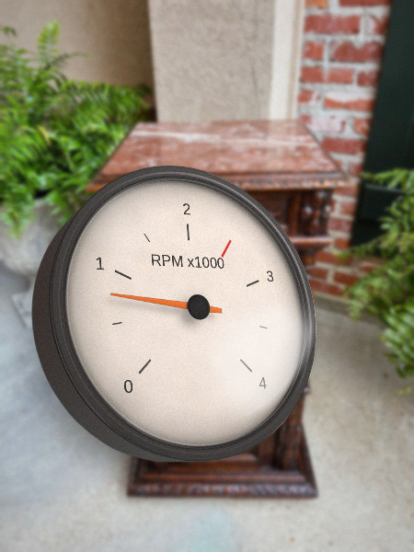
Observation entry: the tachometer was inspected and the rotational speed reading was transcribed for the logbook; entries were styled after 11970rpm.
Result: 750rpm
